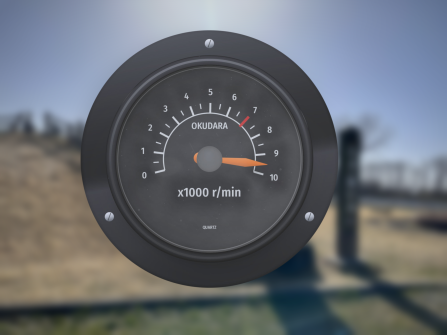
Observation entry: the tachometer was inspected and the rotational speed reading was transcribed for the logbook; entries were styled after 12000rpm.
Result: 9500rpm
